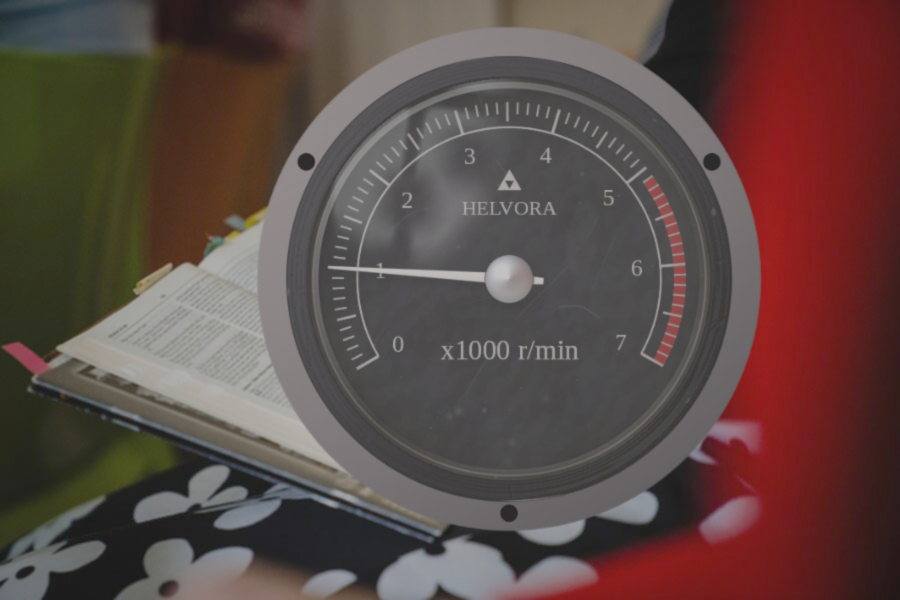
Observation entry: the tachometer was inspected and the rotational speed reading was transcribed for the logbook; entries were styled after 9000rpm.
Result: 1000rpm
